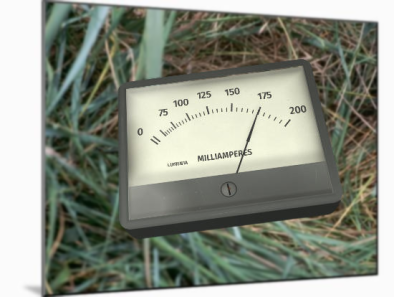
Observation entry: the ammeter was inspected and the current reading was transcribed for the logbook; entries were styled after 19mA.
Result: 175mA
